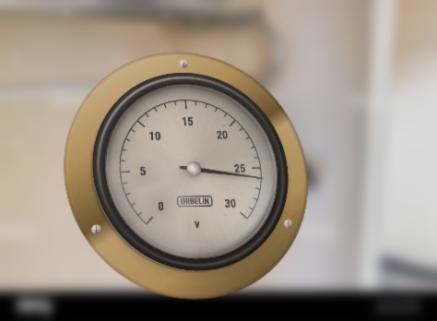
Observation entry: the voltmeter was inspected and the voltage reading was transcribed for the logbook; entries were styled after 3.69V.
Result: 26V
